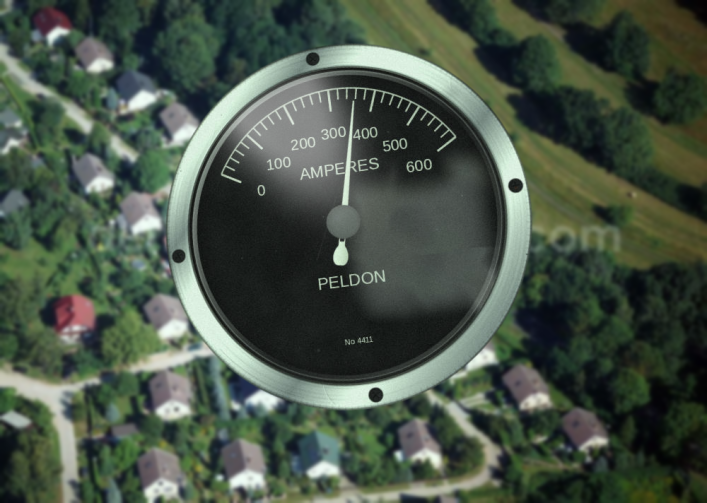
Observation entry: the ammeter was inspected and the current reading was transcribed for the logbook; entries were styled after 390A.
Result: 360A
